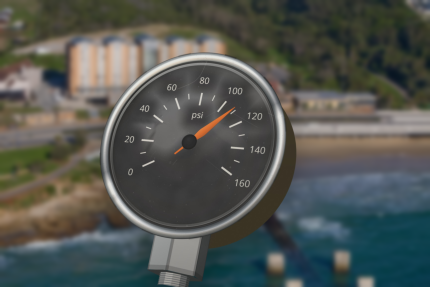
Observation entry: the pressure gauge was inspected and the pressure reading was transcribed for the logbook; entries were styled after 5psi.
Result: 110psi
